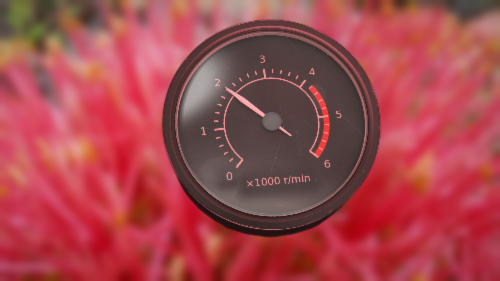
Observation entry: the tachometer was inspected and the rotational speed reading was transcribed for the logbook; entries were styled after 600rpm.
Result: 2000rpm
